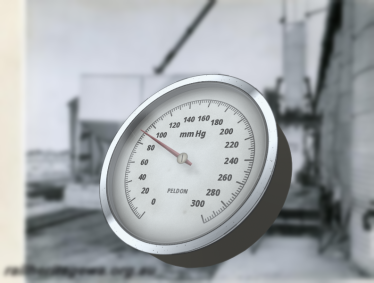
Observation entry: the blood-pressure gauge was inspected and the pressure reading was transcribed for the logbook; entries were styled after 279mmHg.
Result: 90mmHg
